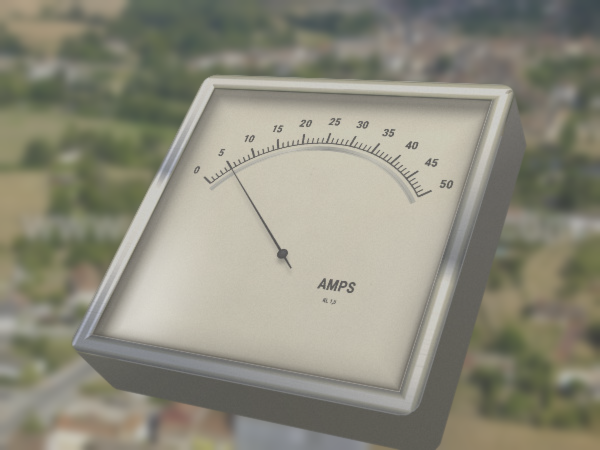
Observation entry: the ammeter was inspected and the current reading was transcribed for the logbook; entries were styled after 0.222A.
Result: 5A
